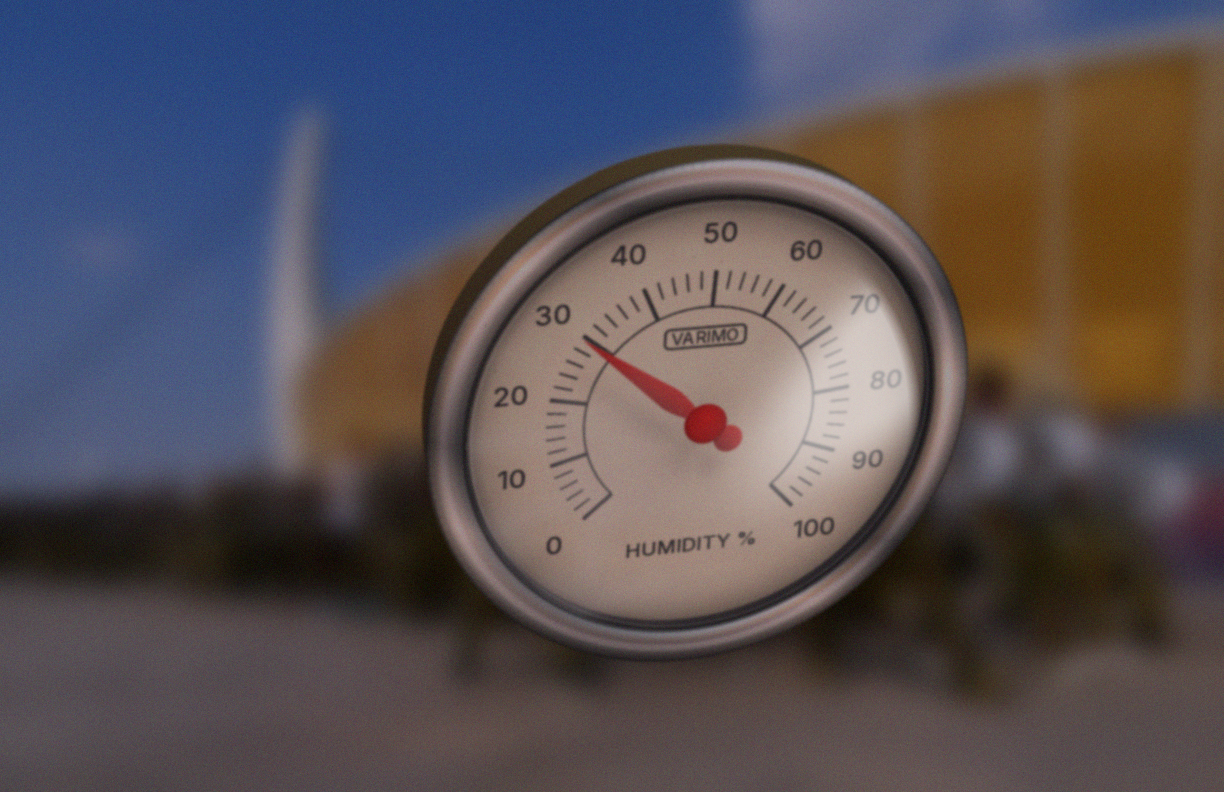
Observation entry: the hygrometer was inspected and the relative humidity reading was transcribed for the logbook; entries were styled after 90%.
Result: 30%
